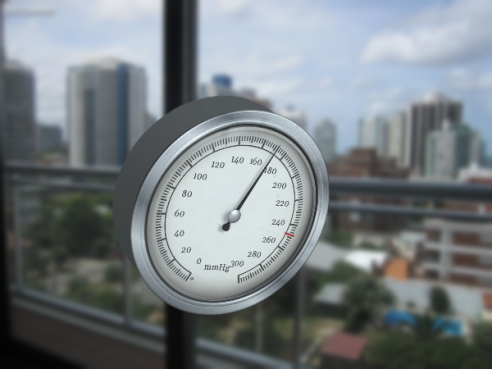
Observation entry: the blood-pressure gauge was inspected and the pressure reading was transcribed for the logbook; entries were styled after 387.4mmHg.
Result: 170mmHg
